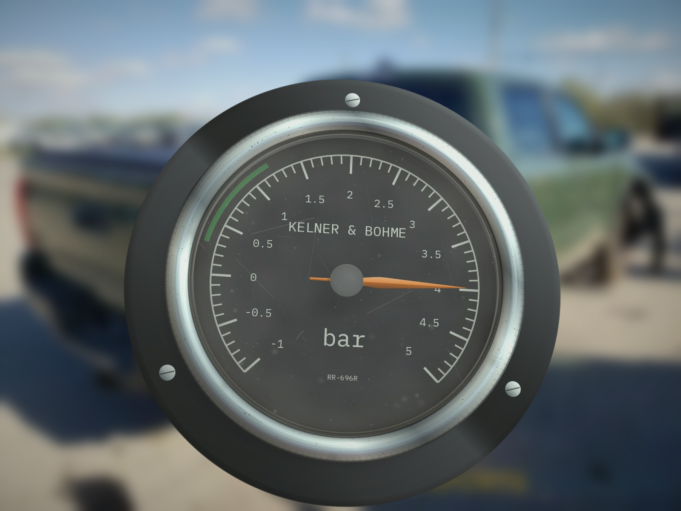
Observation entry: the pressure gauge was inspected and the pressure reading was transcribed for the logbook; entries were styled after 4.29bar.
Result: 4bar
